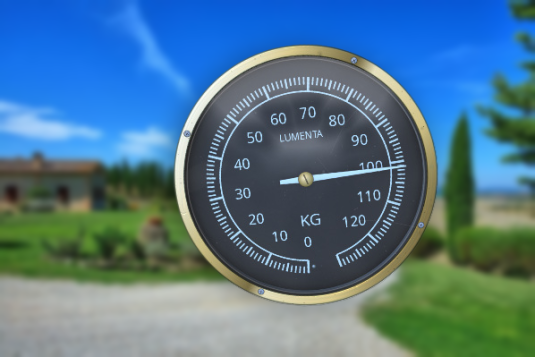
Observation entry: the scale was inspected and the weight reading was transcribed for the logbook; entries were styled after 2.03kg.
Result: 101kg
